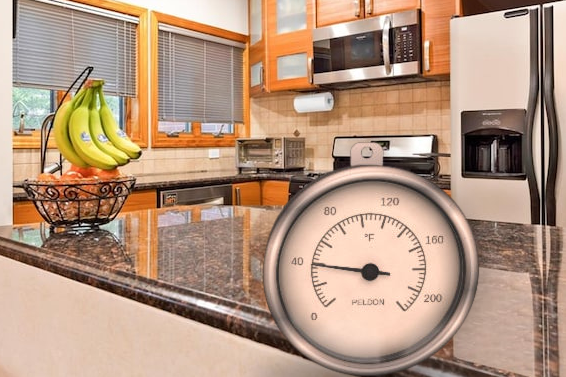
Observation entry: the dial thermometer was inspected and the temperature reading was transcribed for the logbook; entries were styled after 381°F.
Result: 40°F
